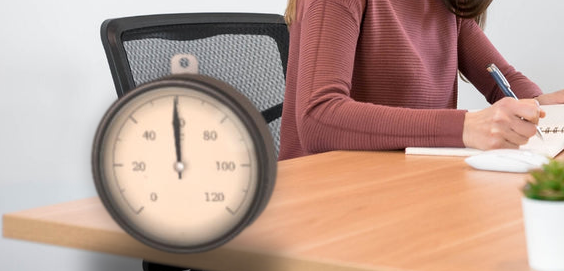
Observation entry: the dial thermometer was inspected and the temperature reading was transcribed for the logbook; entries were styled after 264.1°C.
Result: 60°C
